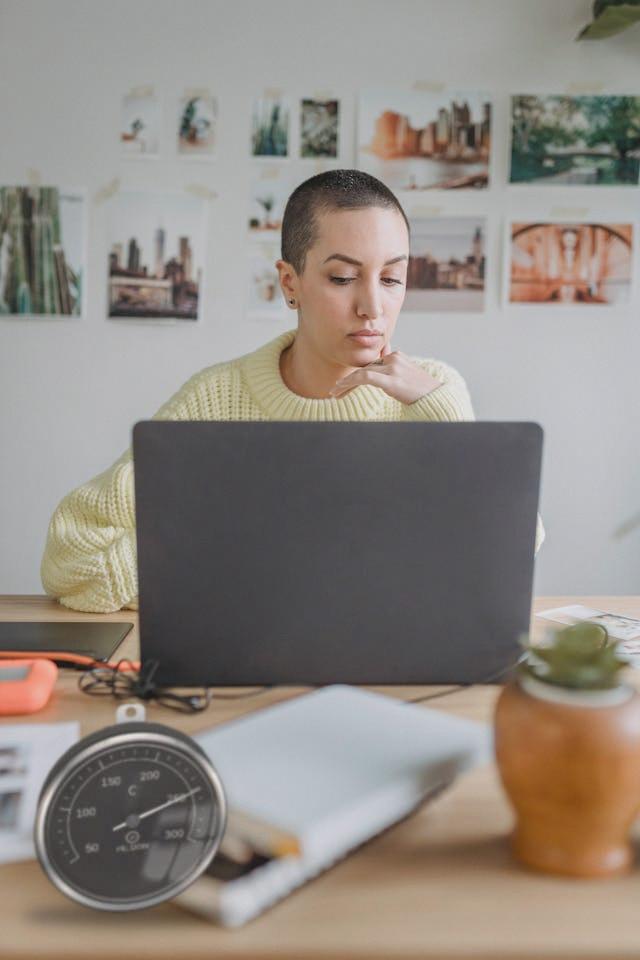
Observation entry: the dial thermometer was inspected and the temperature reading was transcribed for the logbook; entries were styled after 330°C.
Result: 250°C
